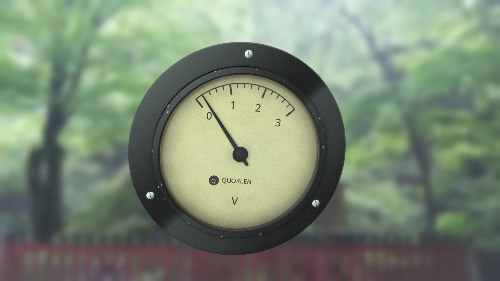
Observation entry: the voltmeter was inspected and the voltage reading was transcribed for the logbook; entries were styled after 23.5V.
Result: 0.2V
